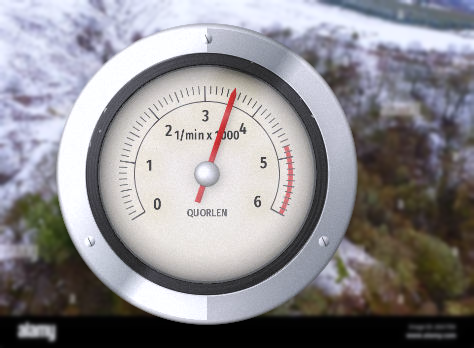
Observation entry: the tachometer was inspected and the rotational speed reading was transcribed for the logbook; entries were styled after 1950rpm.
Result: 3500rpm
